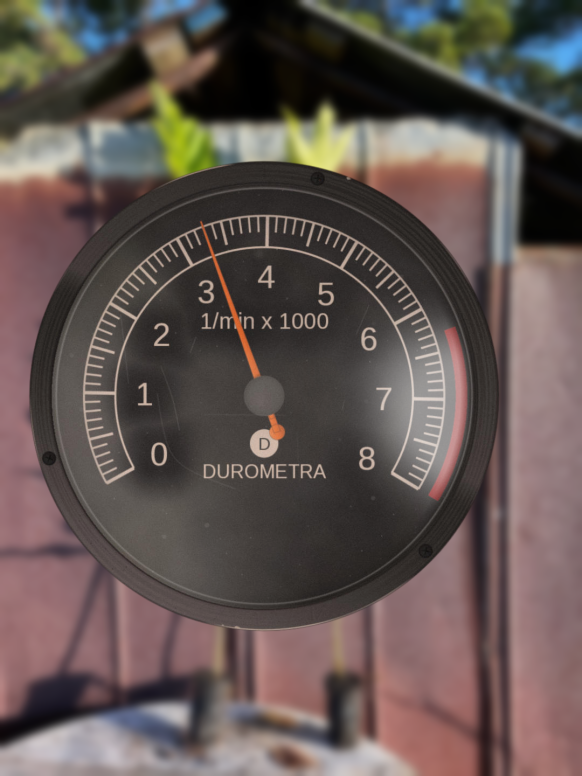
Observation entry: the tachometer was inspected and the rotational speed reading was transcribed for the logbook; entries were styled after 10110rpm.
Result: 3300rpm
